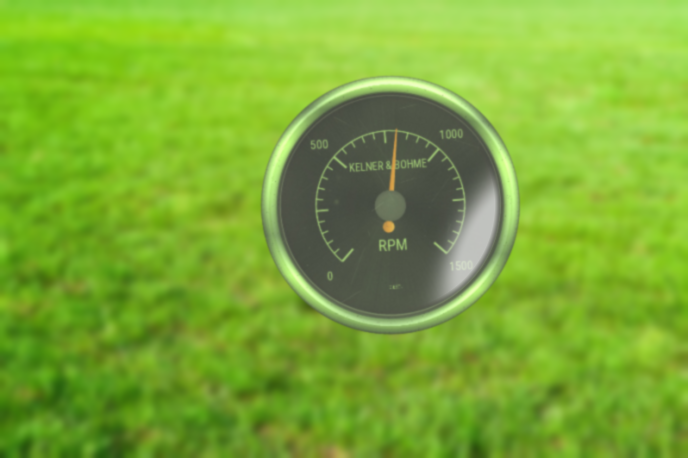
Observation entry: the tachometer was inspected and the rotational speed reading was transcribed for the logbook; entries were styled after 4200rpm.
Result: 800rpm
